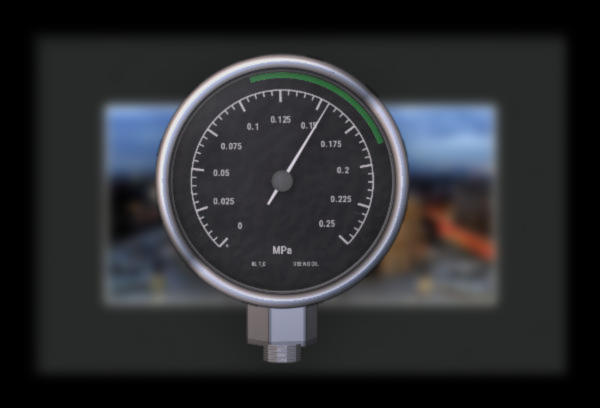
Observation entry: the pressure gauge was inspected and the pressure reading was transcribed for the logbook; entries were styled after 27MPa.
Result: 0.155MPa
